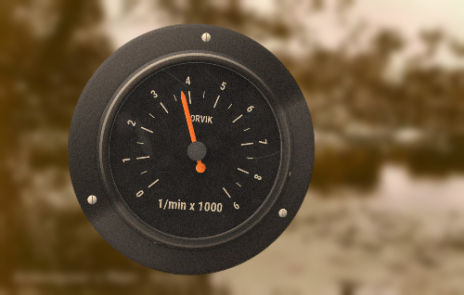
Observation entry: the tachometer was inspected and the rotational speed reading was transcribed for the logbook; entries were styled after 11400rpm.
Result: 3750rpm
